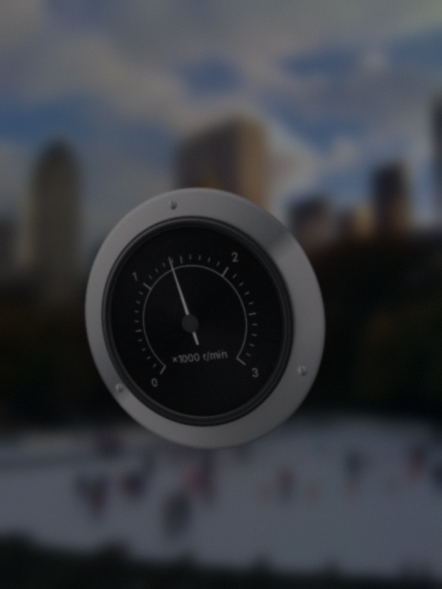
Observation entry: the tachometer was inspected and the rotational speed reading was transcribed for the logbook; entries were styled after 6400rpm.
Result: 1400rpm
